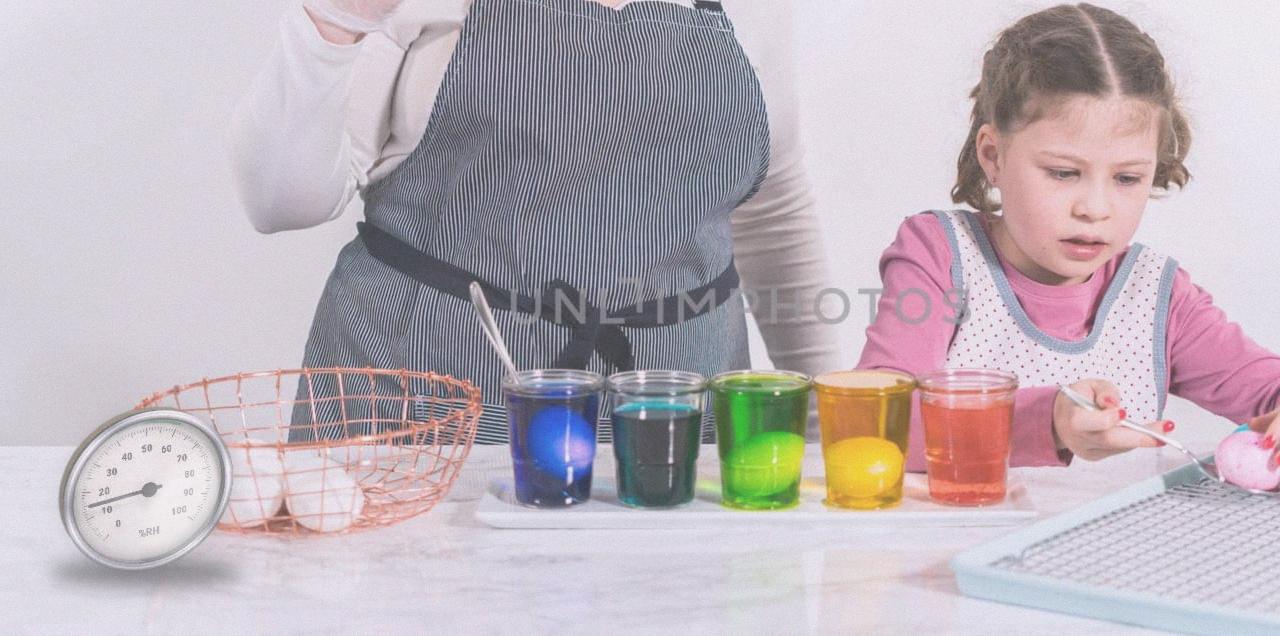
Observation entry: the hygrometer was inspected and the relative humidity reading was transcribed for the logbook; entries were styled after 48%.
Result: 15%
